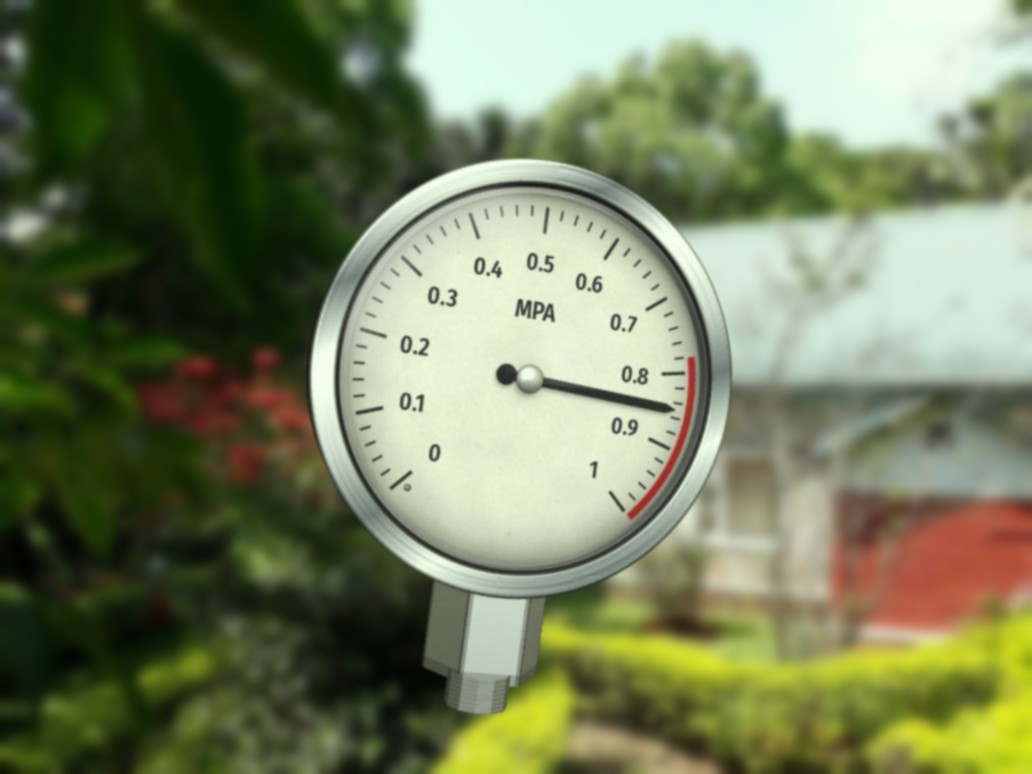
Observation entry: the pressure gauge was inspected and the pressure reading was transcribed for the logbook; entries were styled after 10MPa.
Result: 0.85MPa
